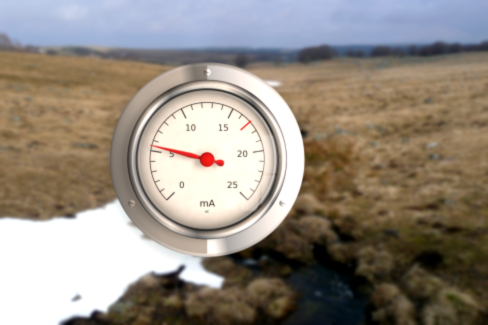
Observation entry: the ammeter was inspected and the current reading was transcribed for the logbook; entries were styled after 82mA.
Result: 5.5mA
